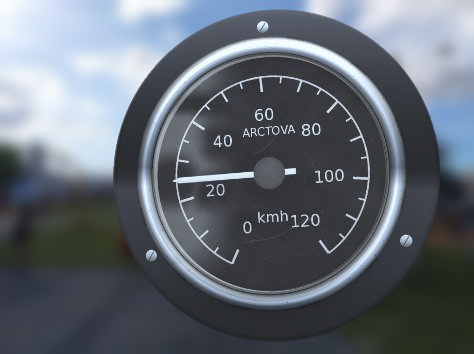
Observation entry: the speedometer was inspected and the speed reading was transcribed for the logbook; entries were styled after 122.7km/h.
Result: 25km/h
